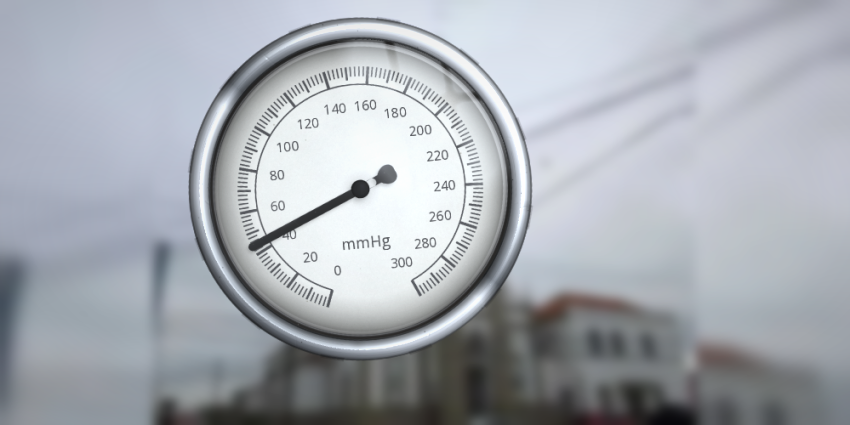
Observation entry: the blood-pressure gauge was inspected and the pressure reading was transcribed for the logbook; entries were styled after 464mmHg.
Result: 44mmHg
